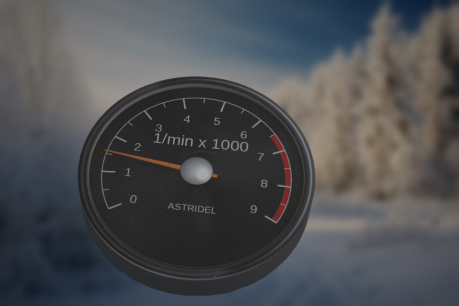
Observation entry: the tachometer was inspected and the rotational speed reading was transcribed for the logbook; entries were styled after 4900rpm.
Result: 1500rpm
